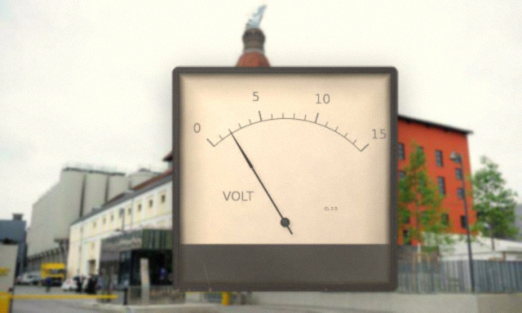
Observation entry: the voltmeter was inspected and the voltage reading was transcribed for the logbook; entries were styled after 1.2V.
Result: 2V
